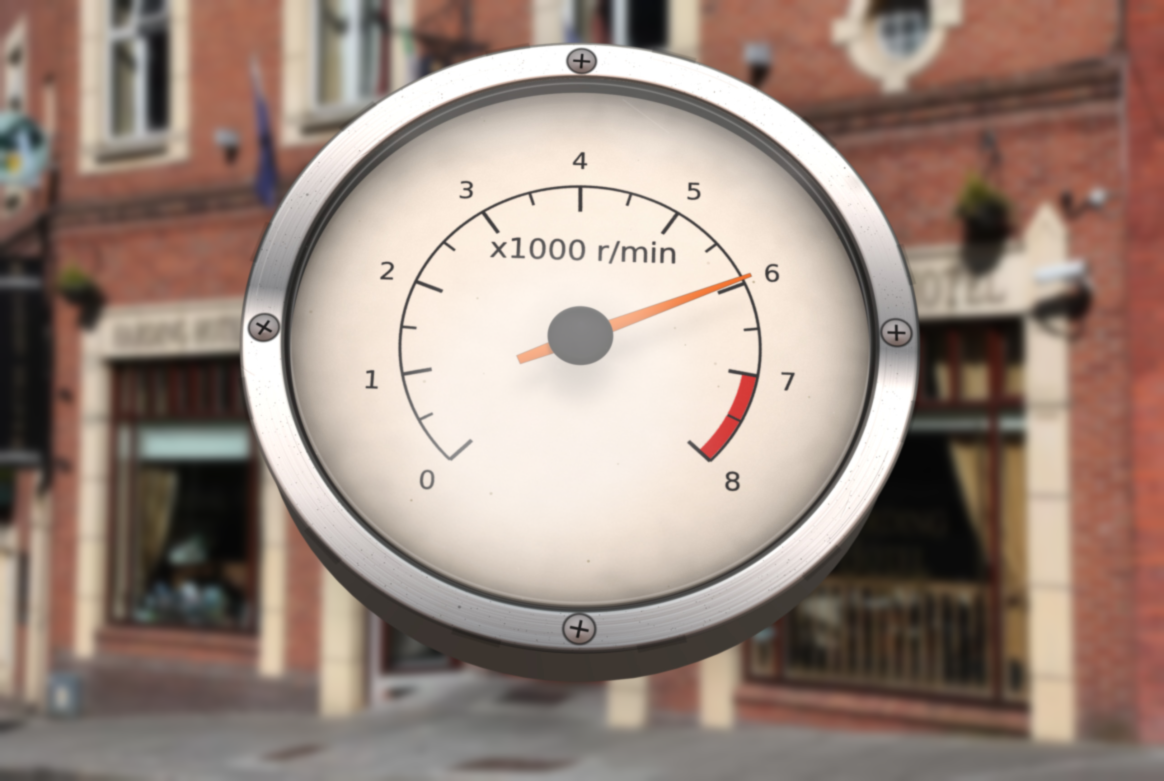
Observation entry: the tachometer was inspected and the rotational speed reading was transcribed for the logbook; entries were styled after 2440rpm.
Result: 6000rpm
